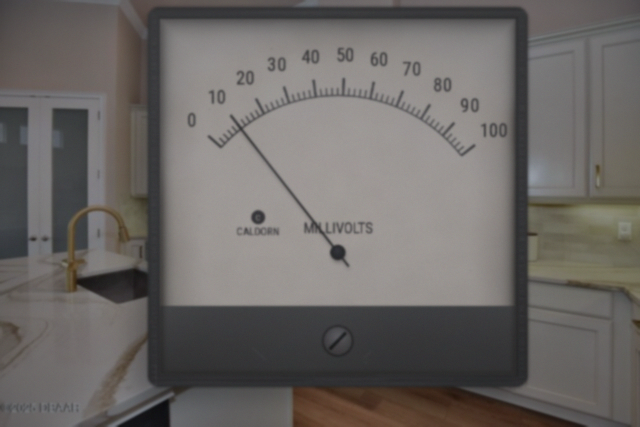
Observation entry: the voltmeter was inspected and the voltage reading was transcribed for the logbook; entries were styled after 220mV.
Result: 10mV
